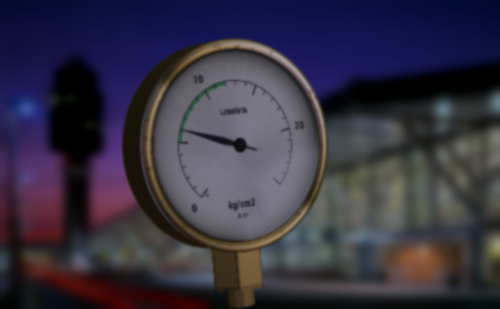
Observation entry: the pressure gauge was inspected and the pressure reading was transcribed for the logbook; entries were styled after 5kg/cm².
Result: 6kg/cm²
